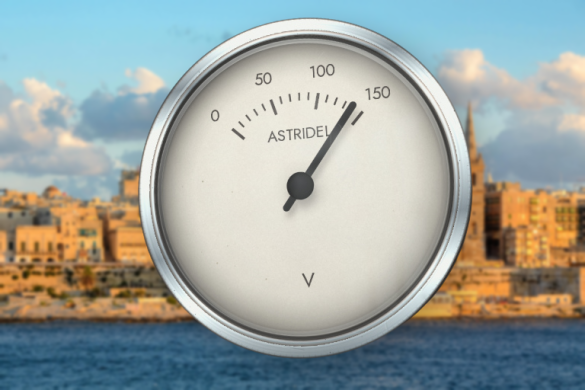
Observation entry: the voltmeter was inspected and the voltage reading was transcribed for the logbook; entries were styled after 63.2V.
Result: 140V
